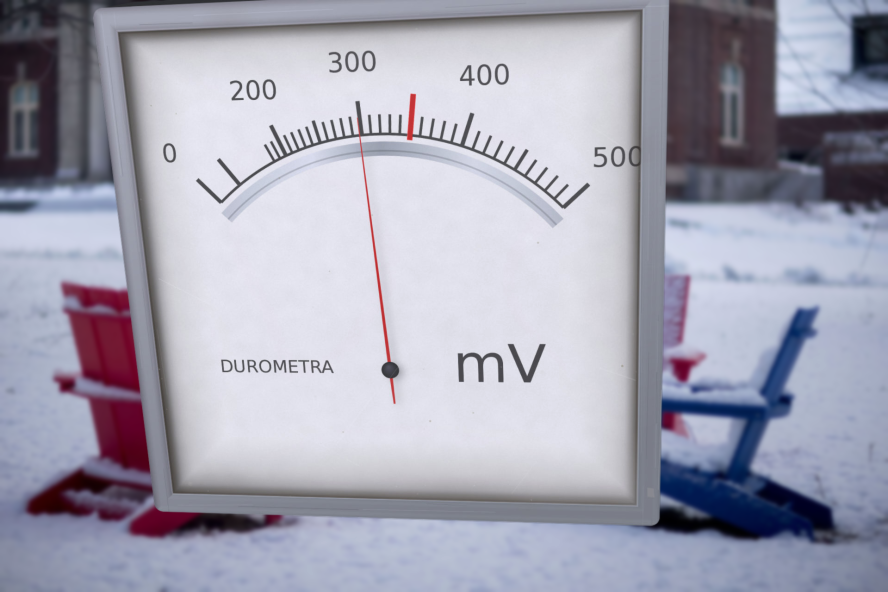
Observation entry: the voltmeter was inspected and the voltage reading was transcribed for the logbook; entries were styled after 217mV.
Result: 300mV
